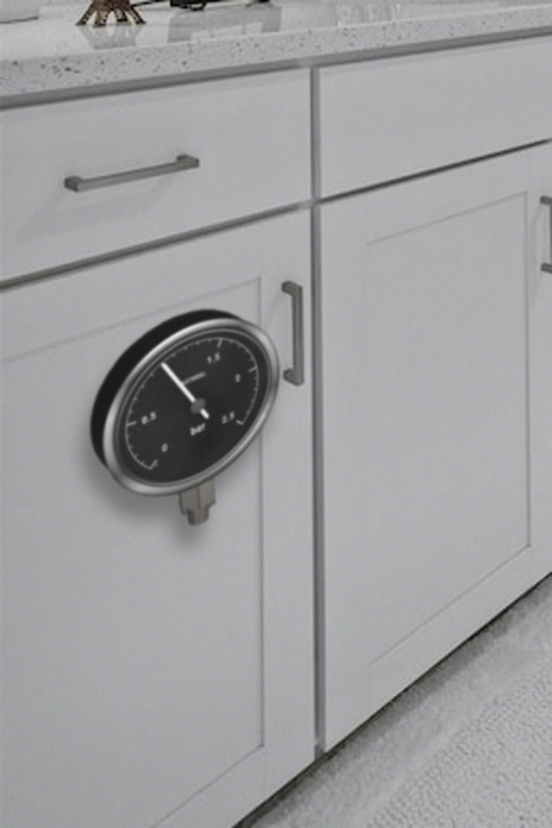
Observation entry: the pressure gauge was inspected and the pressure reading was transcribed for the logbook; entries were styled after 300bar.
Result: 1bar
